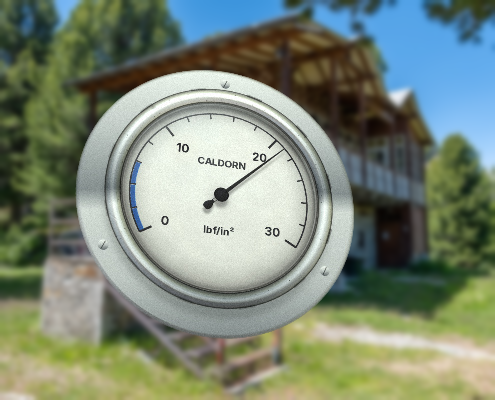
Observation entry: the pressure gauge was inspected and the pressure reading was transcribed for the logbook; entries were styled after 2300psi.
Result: 21psi
